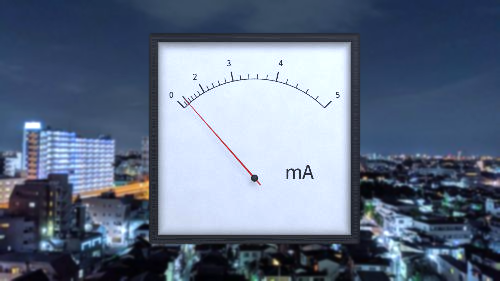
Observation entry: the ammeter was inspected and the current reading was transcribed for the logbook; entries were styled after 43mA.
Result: 1mA
